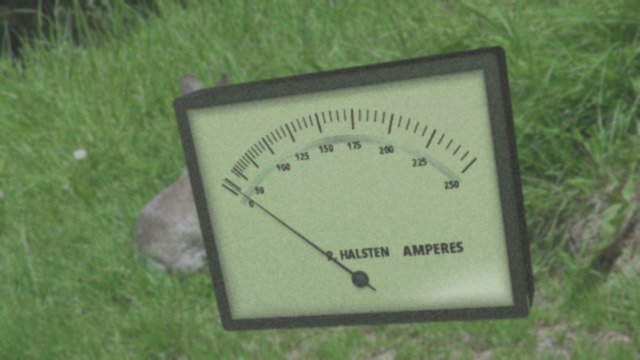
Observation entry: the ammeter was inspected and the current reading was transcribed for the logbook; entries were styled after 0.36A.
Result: 25A
